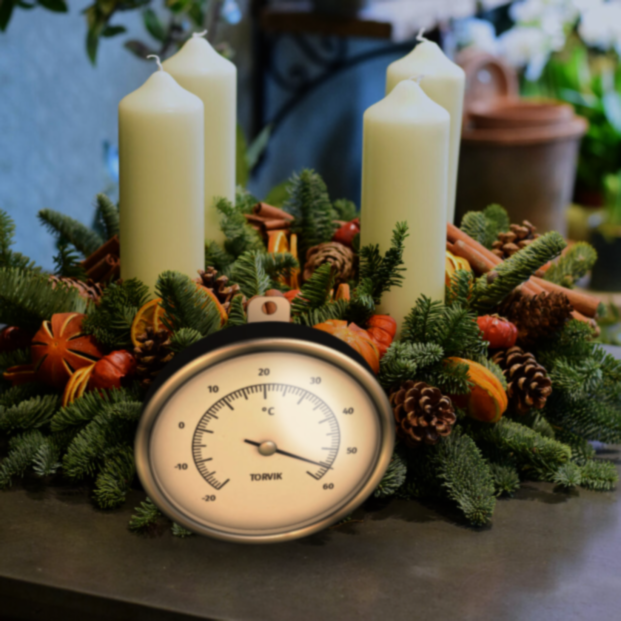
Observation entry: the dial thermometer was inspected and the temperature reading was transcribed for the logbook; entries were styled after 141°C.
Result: 55°C
